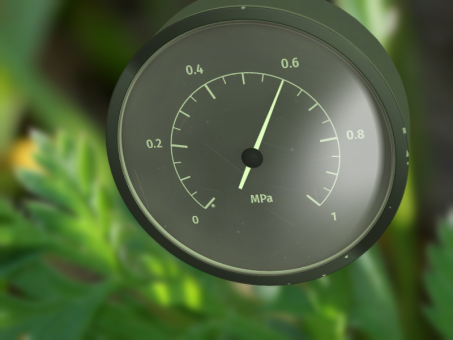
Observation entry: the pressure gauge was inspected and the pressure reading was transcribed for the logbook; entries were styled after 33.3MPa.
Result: 0.6MPa
